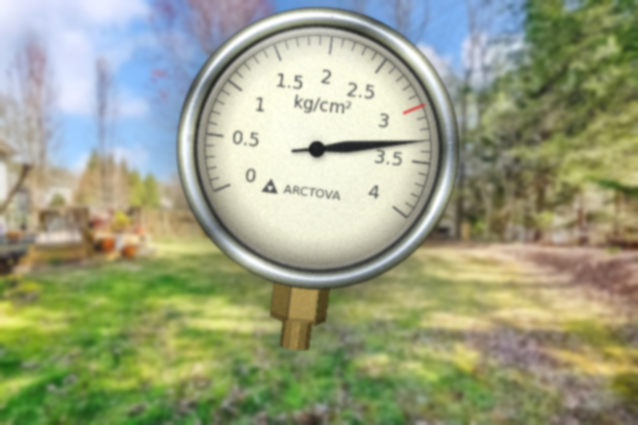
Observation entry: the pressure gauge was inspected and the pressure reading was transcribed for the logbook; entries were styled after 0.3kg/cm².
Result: 3.3kg/cm²
